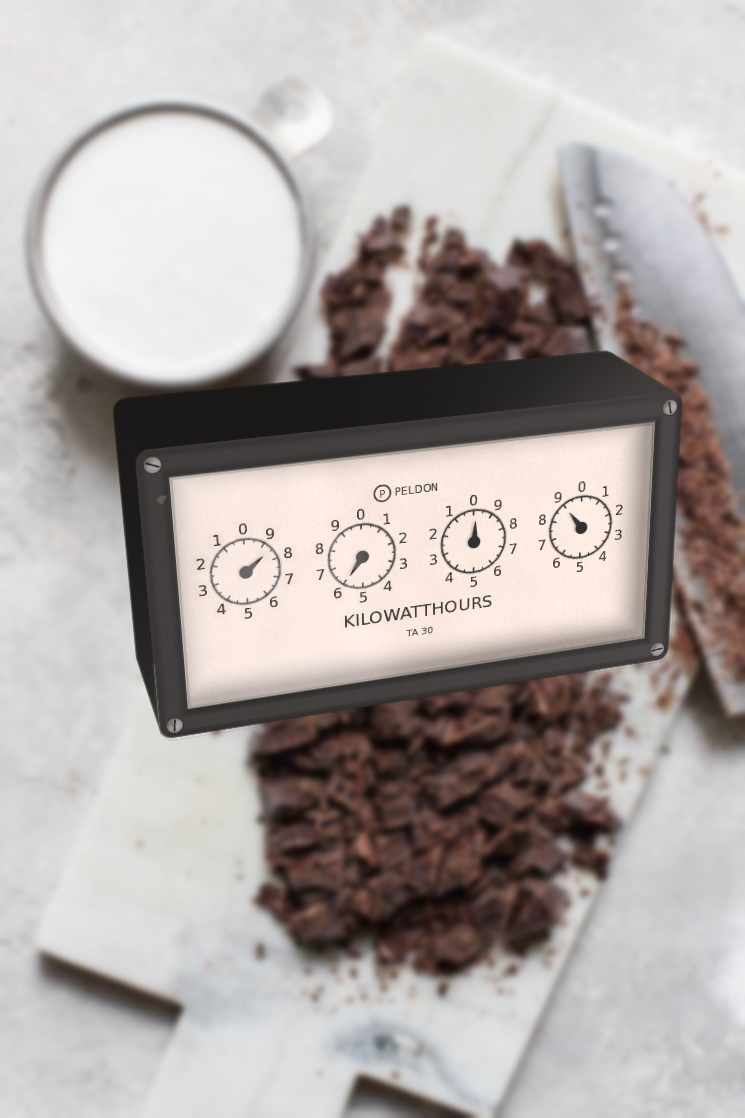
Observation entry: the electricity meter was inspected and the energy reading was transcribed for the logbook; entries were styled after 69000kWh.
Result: 8599kWh
